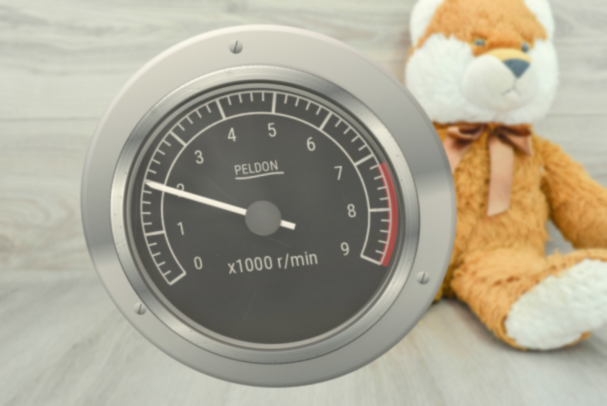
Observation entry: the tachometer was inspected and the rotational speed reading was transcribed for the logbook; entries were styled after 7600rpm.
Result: 2000rpm
